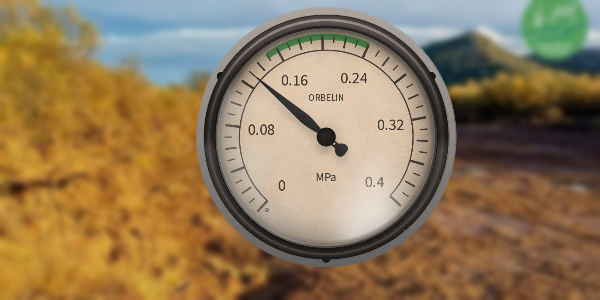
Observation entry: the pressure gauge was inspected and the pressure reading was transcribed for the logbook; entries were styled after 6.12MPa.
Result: 0.13MPa
